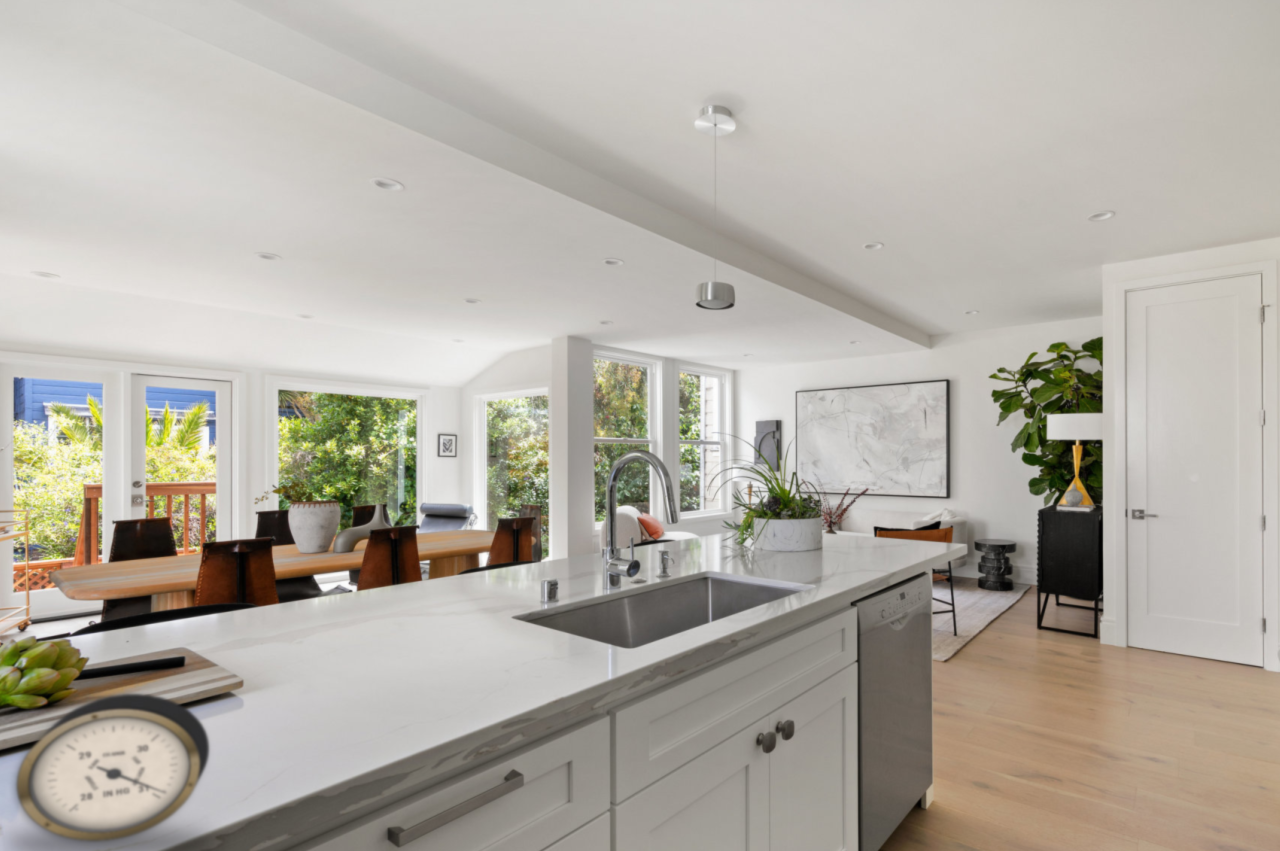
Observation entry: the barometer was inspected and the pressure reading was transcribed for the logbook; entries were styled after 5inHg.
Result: 30.9inHg
